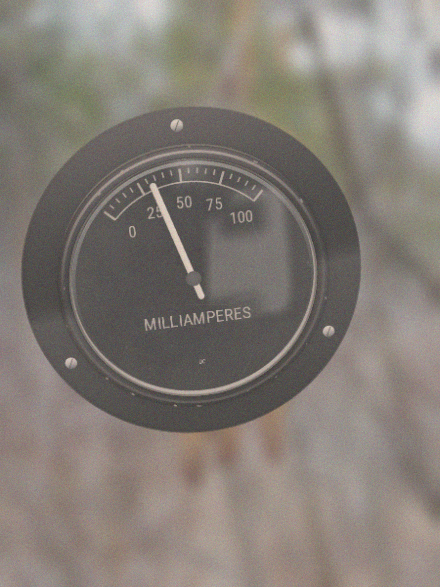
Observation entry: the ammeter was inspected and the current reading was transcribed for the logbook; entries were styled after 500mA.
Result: 32.5mA
